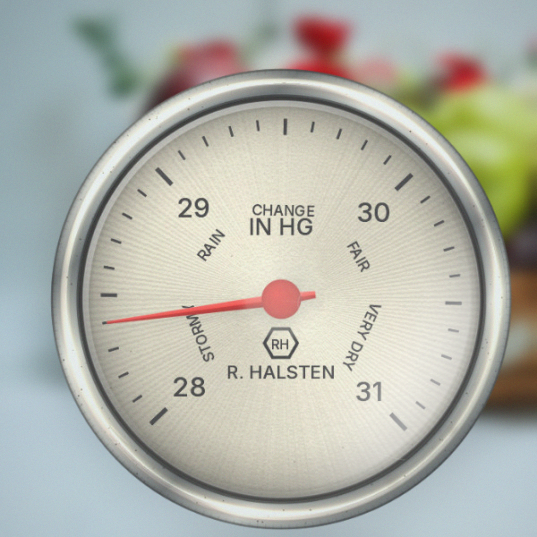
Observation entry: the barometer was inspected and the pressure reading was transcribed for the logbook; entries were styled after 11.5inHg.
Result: 28.4inHg
